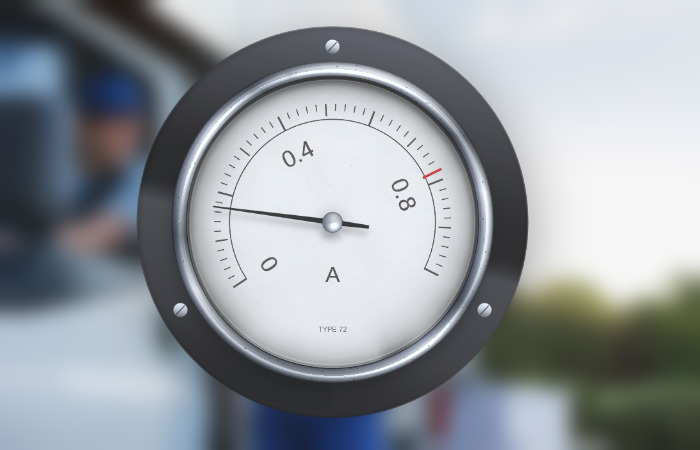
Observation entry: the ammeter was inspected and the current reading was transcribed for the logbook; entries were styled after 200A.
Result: 0.17A
